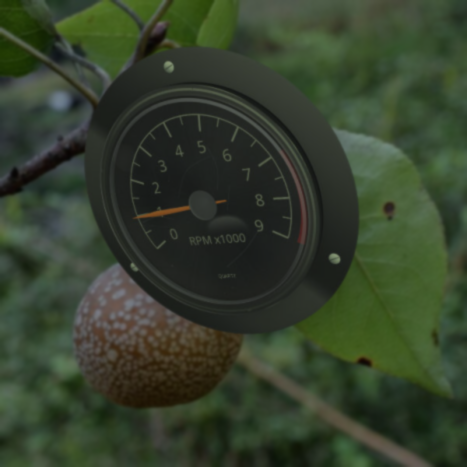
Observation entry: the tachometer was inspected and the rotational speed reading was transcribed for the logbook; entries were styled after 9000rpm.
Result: 1000rpm
